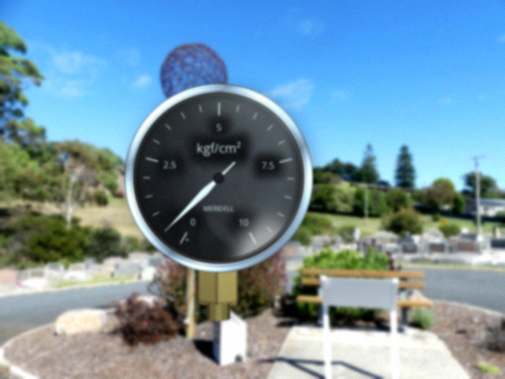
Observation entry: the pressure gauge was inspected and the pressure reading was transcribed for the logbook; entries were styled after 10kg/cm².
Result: 0.5kg/cm²
